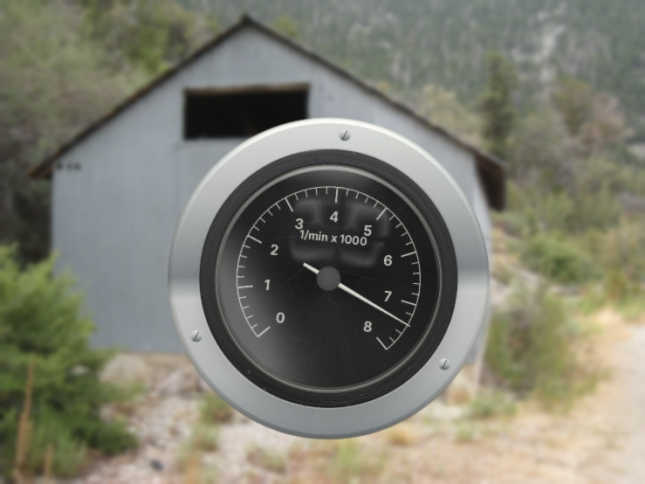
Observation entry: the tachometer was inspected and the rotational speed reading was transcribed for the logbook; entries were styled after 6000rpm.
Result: 7400rpm
